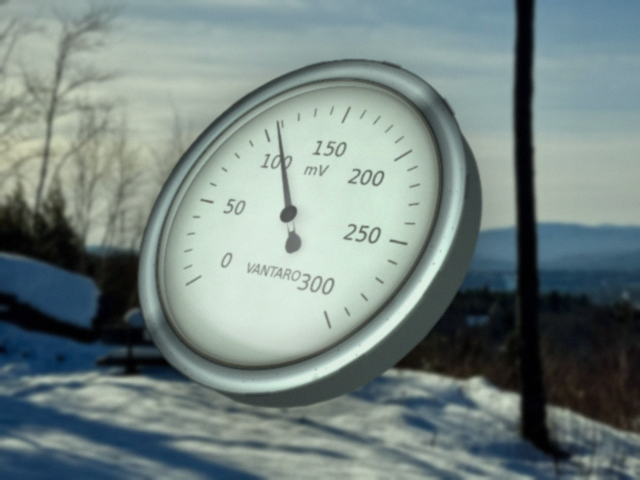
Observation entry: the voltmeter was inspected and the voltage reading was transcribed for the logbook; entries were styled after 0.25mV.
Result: 110mV
